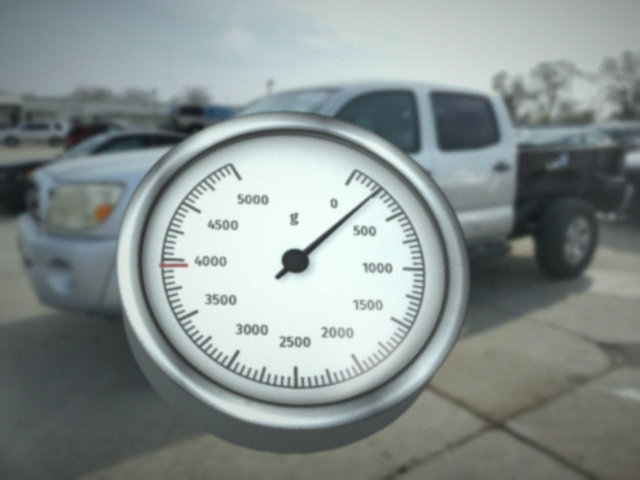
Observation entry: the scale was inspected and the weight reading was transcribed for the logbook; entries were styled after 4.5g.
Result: 250g
